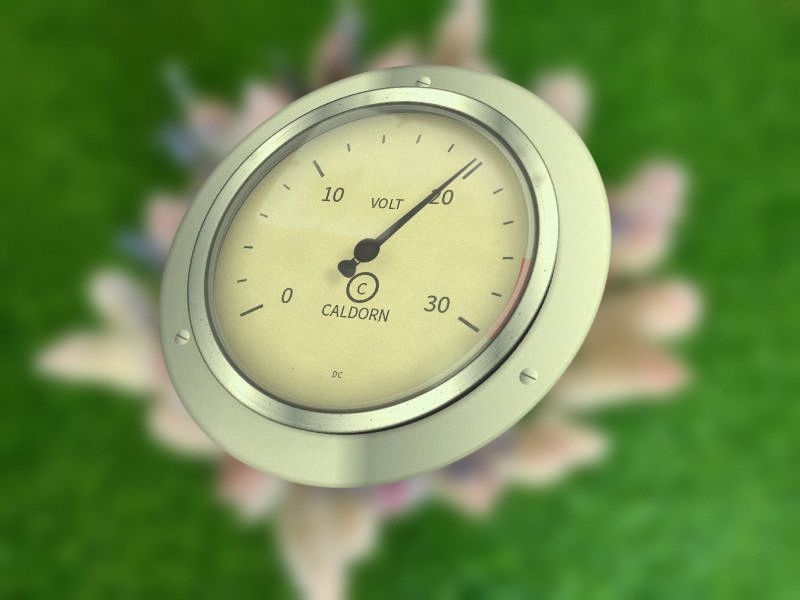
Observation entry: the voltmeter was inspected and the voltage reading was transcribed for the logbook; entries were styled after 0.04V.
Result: 20V
